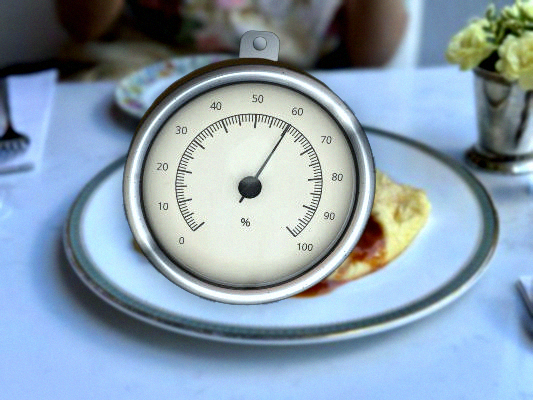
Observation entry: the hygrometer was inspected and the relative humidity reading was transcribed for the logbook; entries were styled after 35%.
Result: 60%
